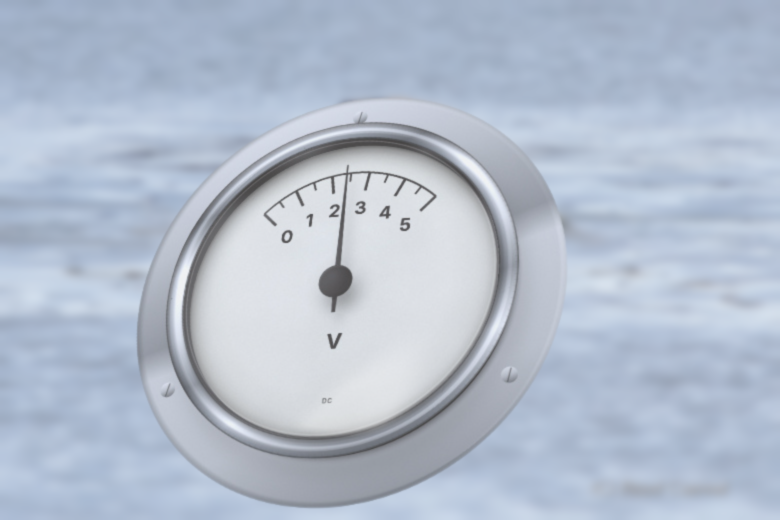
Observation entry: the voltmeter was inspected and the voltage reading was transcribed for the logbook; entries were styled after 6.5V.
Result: 2.5V
